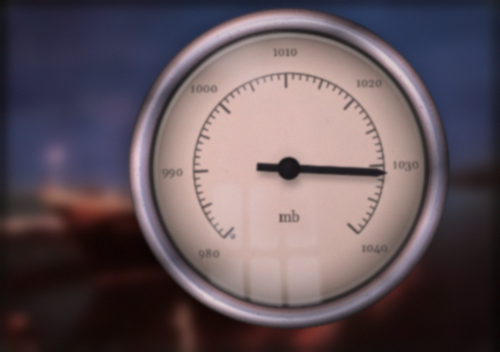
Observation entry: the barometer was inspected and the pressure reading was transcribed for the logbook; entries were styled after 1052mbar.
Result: 1031mbar
